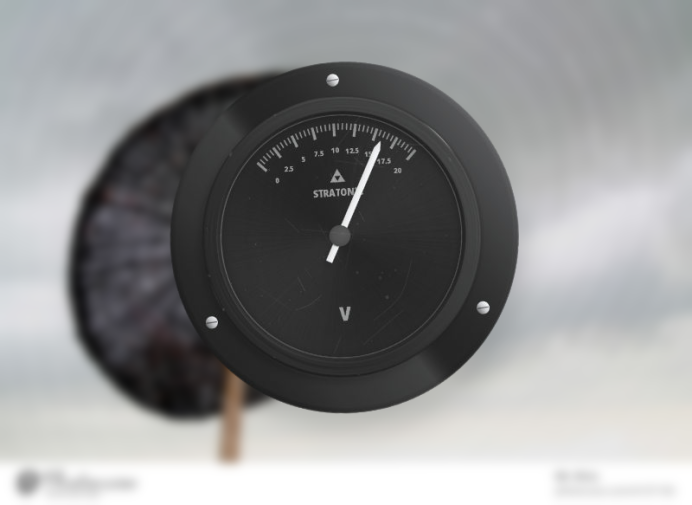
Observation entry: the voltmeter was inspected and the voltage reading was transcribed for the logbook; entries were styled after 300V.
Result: 16V
